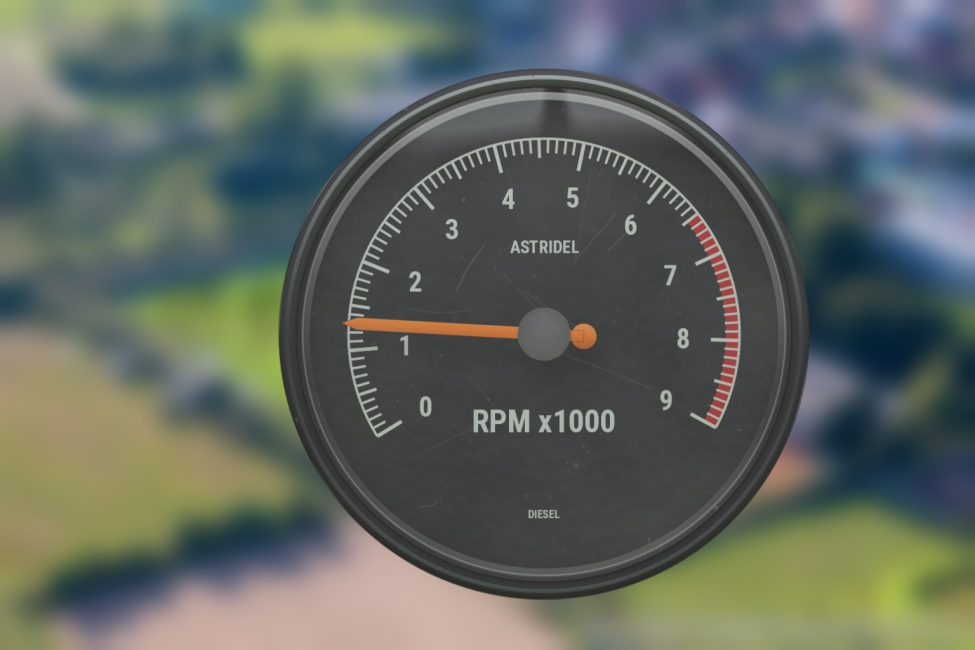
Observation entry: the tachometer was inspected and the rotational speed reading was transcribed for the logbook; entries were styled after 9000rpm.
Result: 1300rpm
